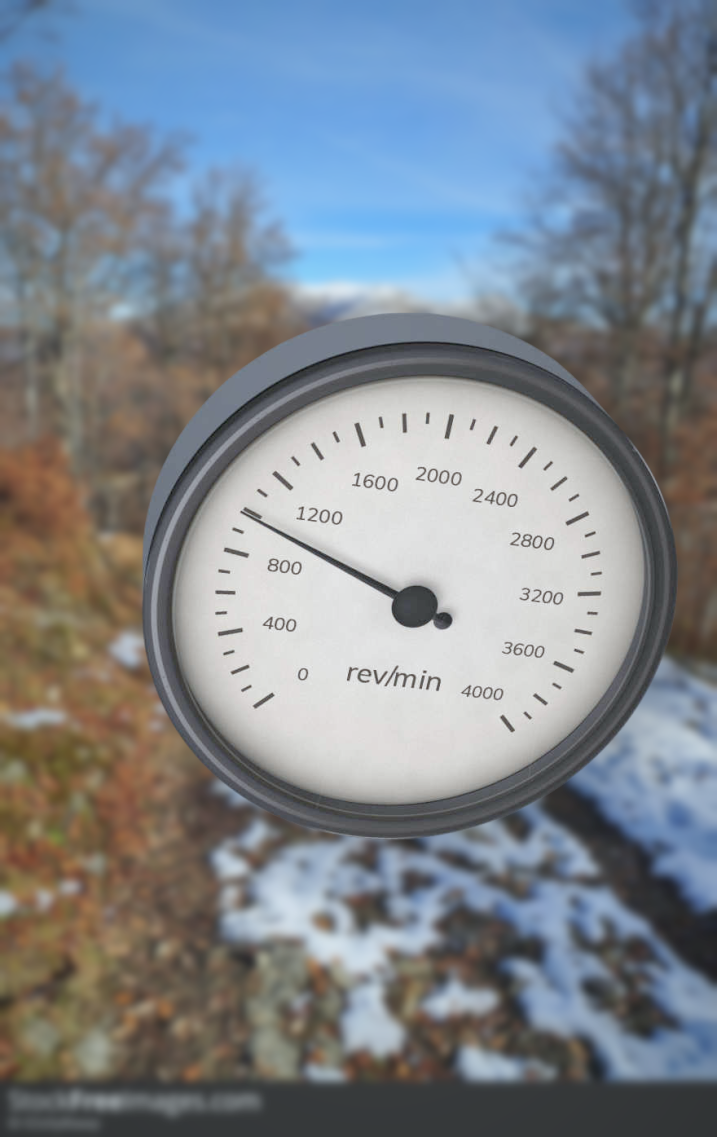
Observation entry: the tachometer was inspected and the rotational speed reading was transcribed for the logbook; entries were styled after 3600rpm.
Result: 1000rpm
